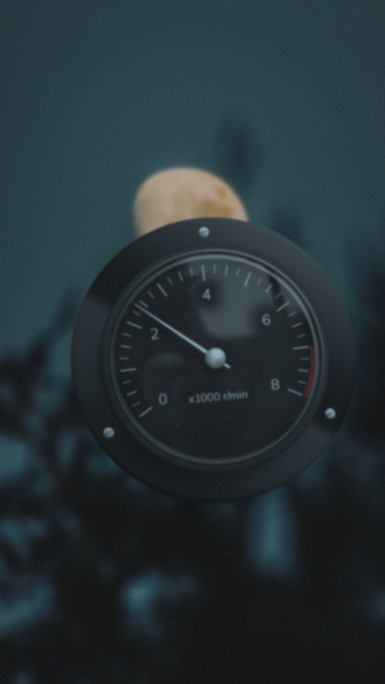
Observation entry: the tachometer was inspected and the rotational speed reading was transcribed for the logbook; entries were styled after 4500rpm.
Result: 2375rpm
